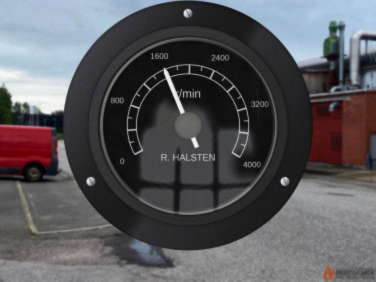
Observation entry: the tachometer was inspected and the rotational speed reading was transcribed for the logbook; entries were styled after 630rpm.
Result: 1600rpm
